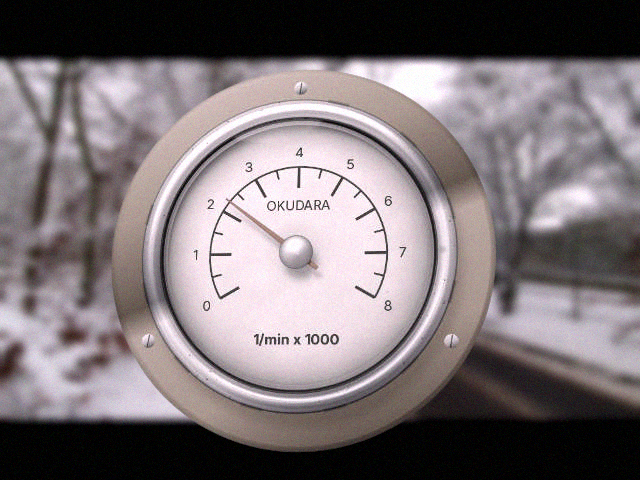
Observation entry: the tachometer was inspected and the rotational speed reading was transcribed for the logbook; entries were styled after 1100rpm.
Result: 2250rpm
